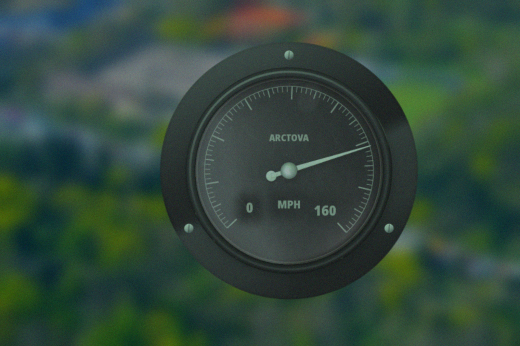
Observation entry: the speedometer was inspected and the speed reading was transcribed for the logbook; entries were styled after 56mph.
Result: 122mph
